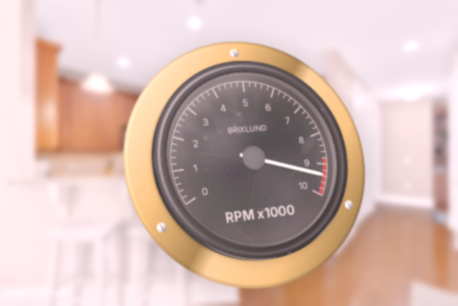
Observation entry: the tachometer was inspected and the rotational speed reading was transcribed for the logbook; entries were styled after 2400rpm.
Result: 9400rpm
